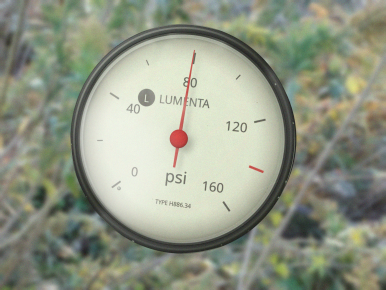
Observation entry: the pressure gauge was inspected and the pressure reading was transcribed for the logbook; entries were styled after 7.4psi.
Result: 80psi
